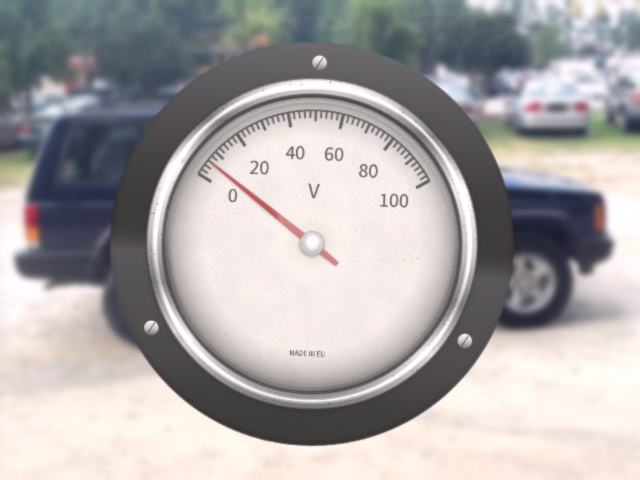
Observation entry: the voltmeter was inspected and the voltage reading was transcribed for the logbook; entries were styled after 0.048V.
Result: 6V
